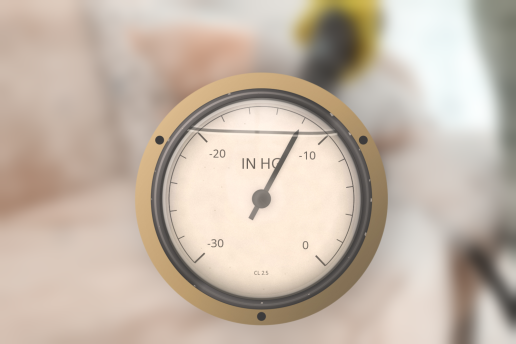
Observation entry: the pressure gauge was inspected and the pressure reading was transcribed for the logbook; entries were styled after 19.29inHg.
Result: -12inHg
